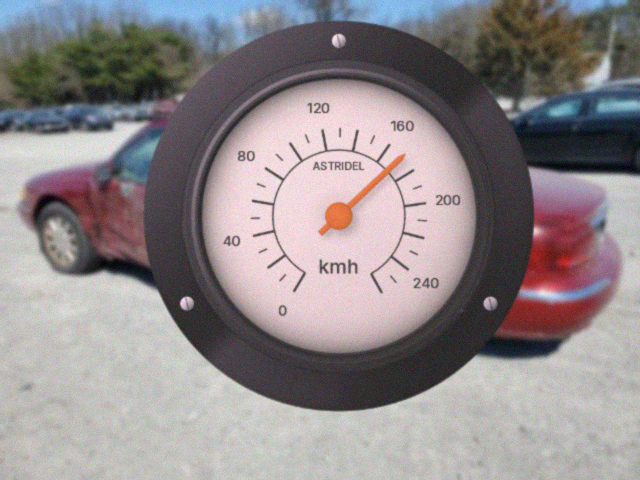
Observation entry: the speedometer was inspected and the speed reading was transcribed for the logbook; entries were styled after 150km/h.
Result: 170km/h
